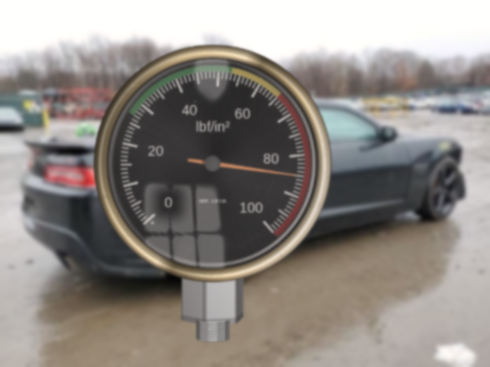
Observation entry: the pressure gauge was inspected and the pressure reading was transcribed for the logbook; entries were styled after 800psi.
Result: 85psi
